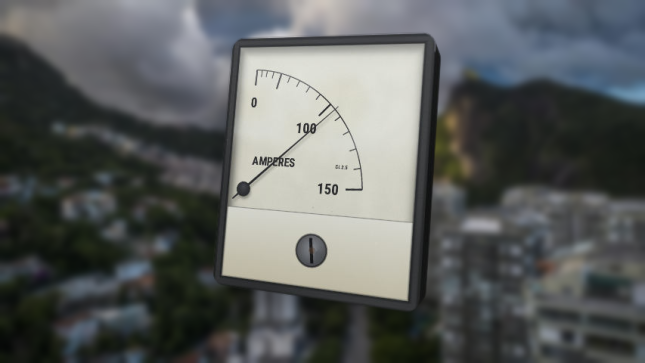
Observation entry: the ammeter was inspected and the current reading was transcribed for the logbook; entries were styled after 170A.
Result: 105A
